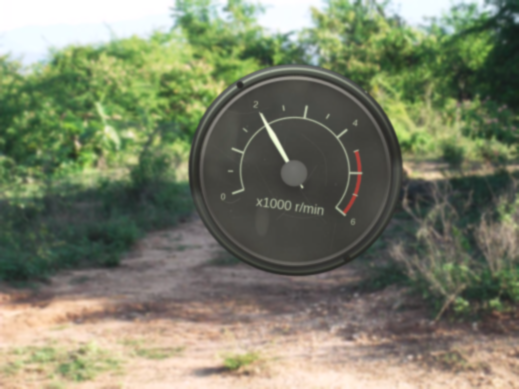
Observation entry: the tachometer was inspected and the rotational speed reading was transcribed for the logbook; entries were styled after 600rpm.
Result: 2000rpm
